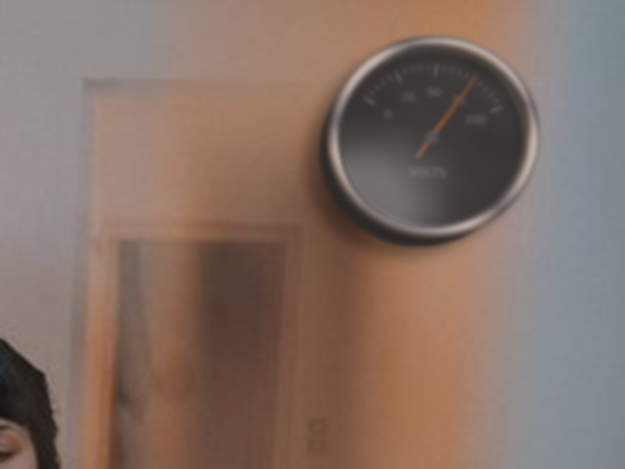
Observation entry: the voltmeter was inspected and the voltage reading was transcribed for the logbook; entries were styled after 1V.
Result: 75V
